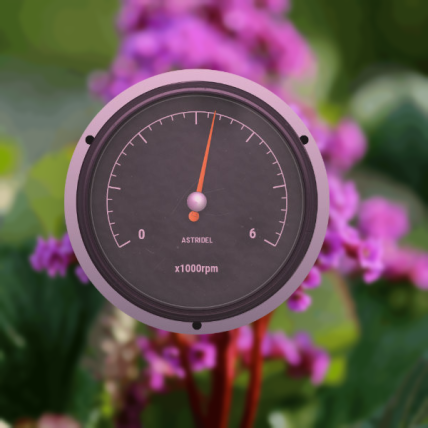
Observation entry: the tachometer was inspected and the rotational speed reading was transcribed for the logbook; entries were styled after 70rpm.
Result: 3300rpm
